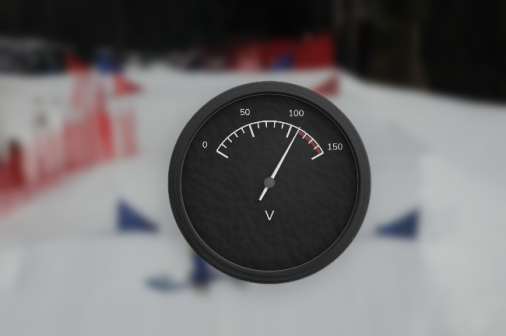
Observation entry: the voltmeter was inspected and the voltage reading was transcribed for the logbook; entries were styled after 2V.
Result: 110V
